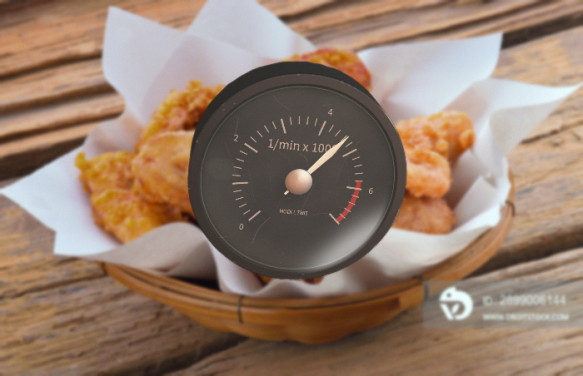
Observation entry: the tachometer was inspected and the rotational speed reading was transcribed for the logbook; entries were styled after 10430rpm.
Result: 4600rpm
